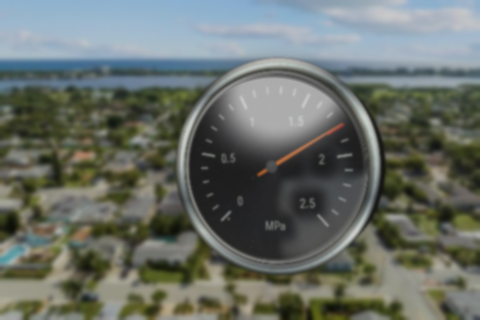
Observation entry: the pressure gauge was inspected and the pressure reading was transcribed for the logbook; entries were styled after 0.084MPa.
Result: 1.8MPa
